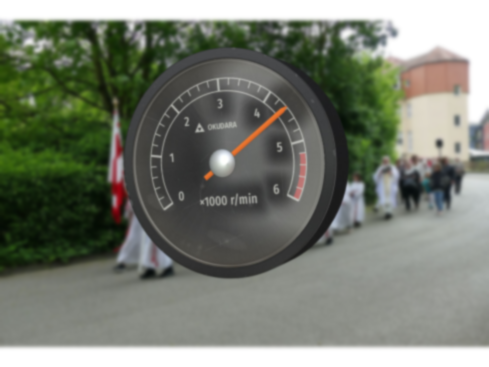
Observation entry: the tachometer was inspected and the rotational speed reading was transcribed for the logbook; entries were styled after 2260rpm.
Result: 4400rpm
